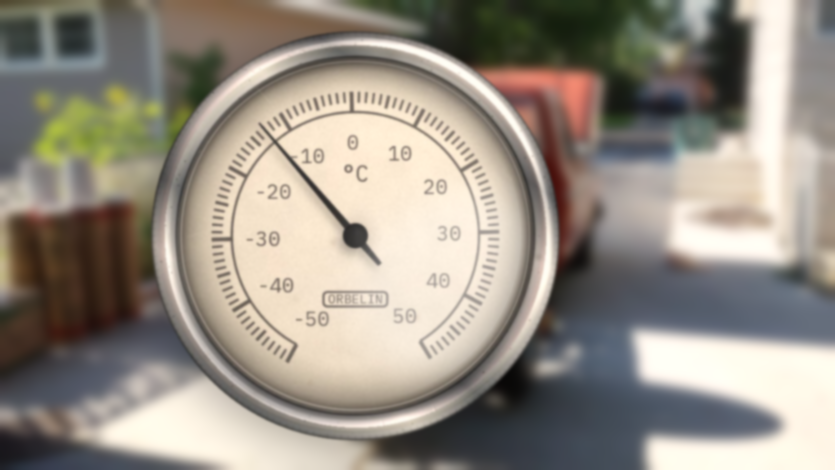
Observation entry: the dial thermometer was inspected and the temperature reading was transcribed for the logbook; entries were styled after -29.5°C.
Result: -13°C
